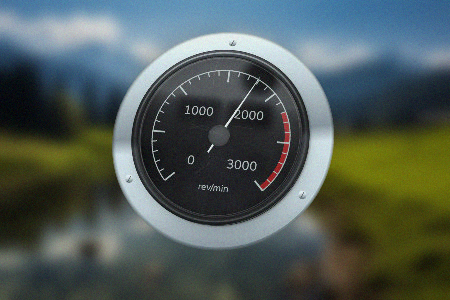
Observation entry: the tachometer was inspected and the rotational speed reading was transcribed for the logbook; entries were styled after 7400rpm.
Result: 1800rpm
